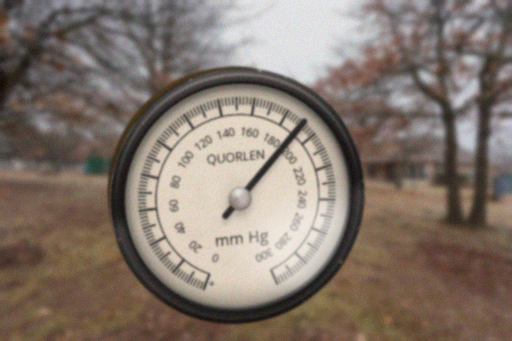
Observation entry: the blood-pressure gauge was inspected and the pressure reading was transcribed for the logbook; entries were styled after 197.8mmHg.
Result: 190mmHg
